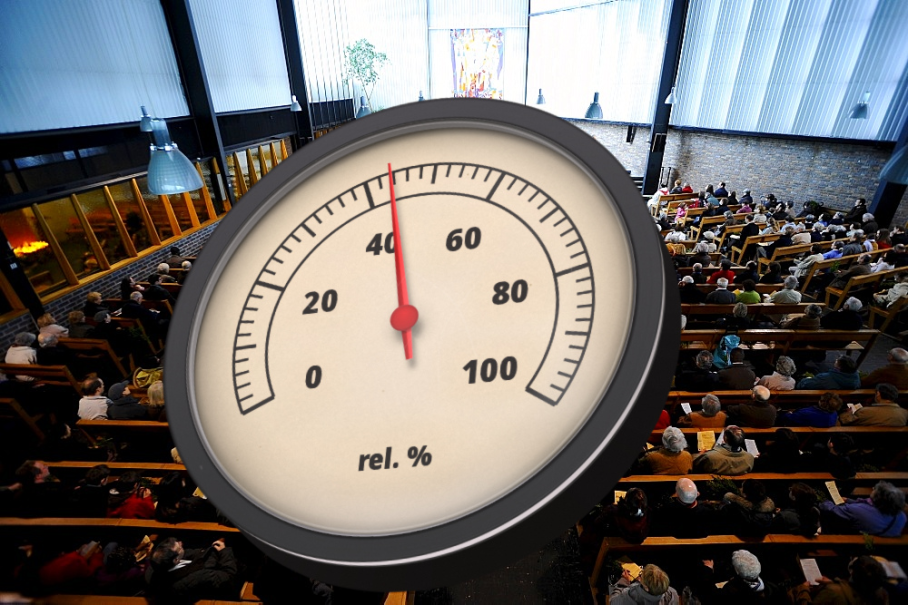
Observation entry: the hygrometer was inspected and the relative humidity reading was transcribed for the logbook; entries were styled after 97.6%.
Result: 44%
